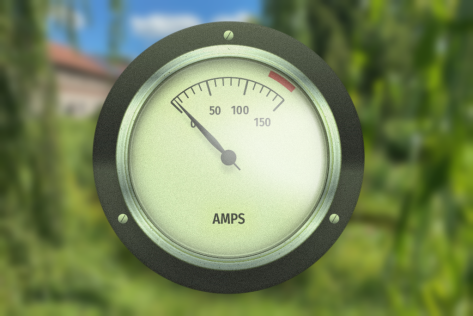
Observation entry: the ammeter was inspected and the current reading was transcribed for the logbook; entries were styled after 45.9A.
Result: 5A
